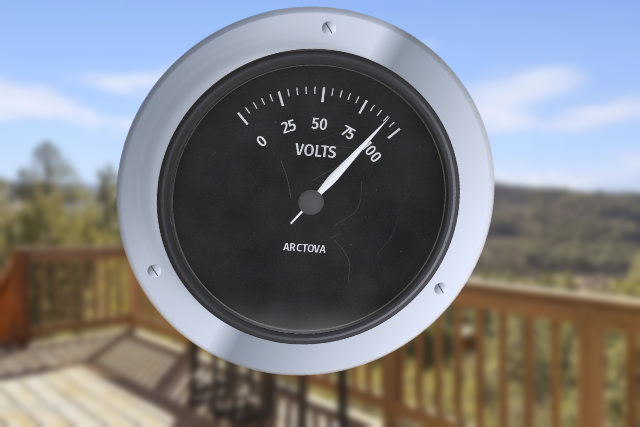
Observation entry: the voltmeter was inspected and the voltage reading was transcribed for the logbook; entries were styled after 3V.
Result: 90V
